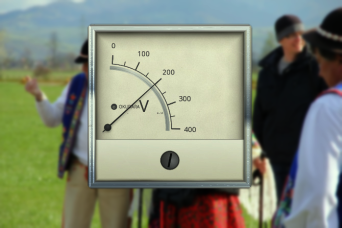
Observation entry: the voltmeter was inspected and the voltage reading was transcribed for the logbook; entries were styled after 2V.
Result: 200V
